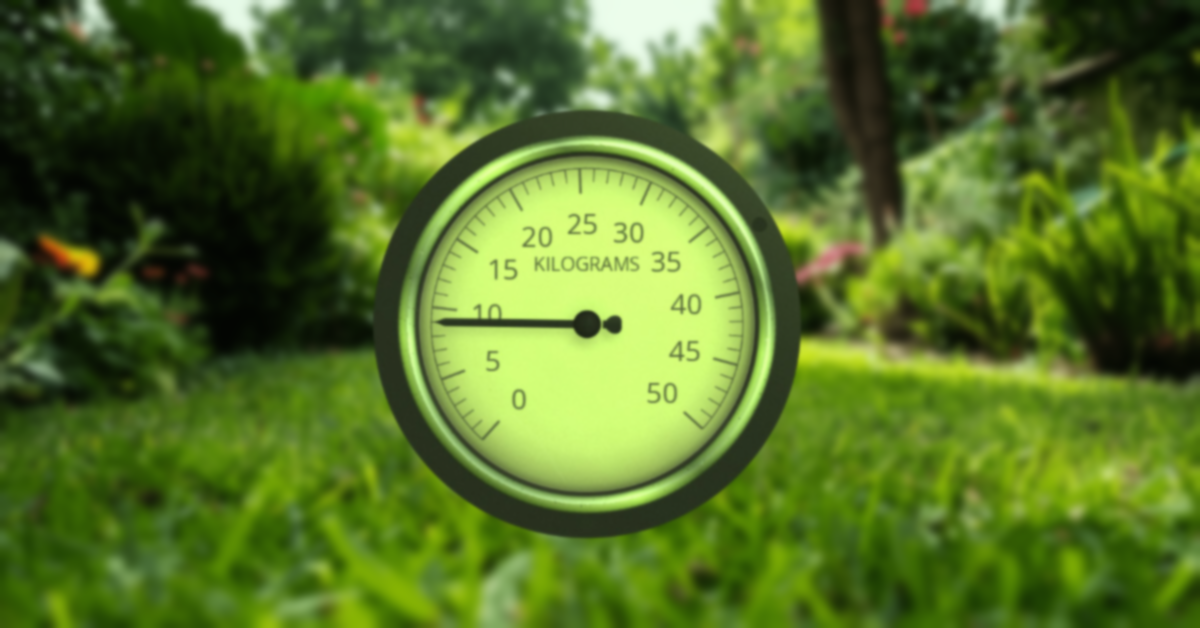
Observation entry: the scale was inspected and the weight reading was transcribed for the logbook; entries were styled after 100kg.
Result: 9kg
